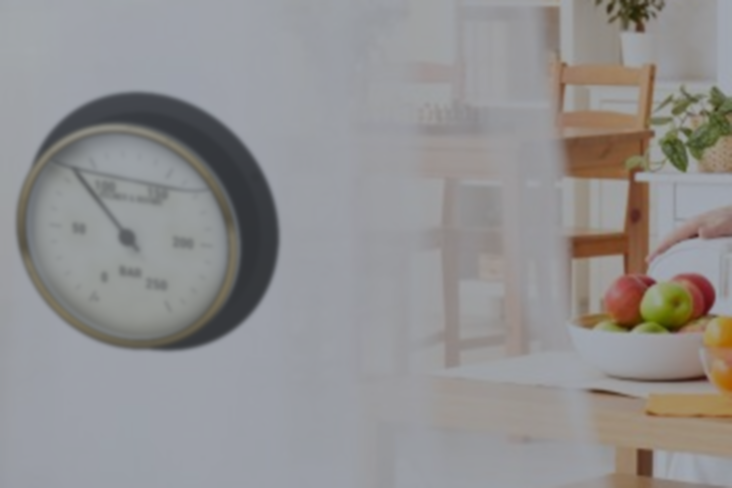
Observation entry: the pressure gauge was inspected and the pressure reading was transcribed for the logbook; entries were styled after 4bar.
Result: 90bar
